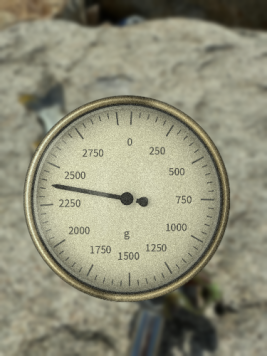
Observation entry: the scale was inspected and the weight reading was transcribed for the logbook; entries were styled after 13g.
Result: 2375g
